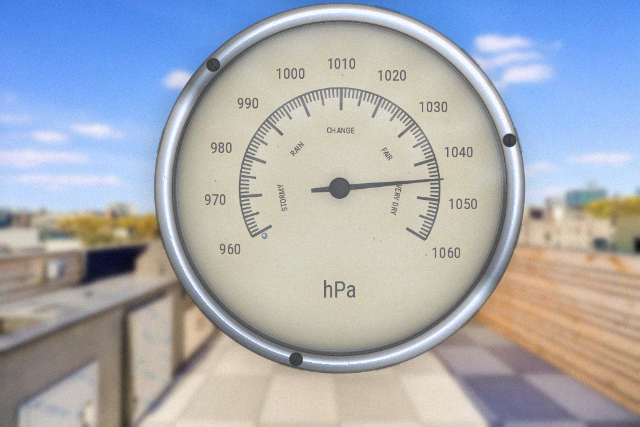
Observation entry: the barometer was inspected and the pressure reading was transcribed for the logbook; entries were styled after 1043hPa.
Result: 1045hPa
